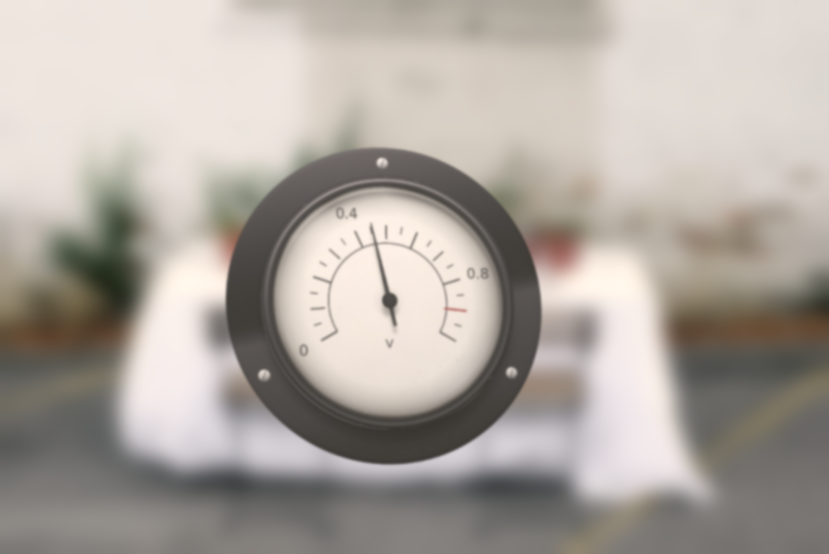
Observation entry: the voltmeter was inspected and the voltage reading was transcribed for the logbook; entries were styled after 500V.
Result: 0.45V
